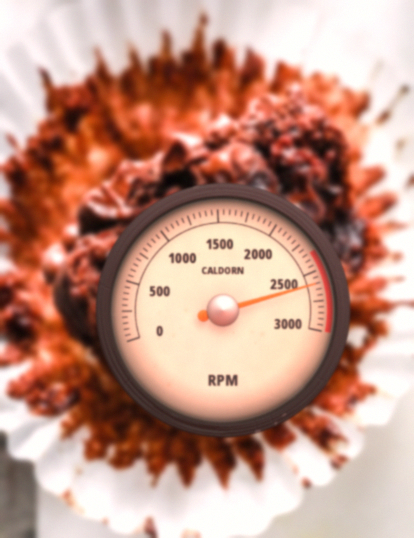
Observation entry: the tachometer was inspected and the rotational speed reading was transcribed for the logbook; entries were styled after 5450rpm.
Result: 2600rpm
